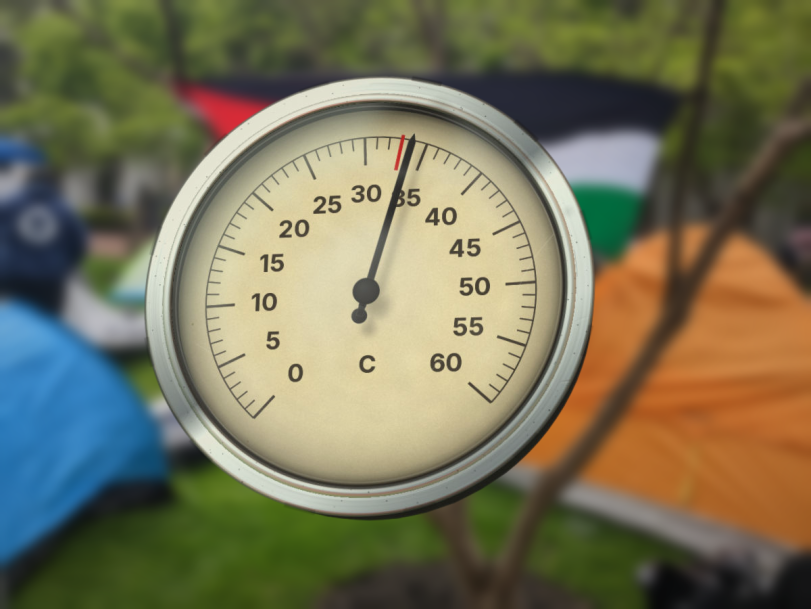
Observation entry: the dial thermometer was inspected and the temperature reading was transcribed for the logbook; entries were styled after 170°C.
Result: 34°C
